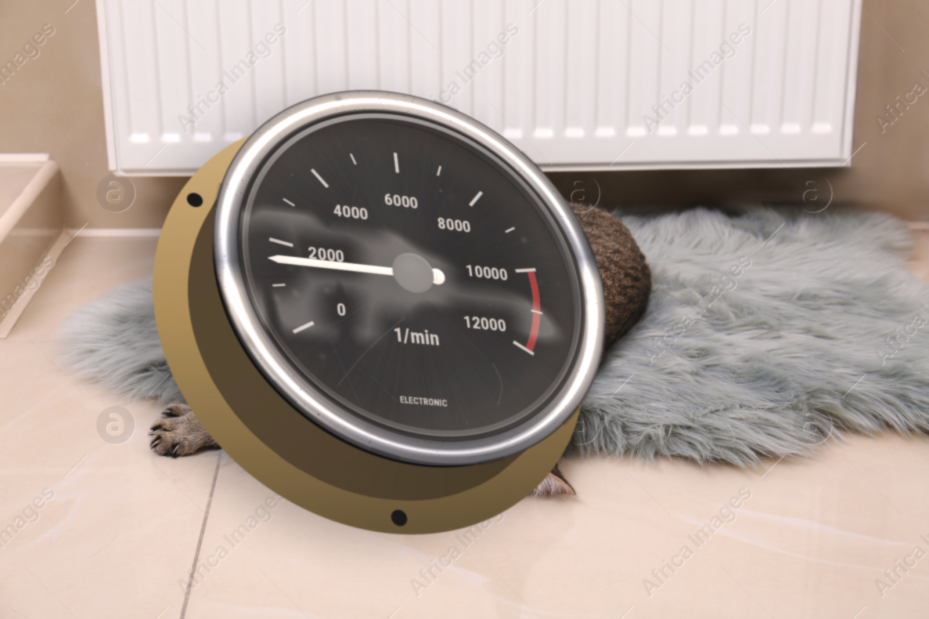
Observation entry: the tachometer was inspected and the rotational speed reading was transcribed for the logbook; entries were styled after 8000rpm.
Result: 1500rpm
